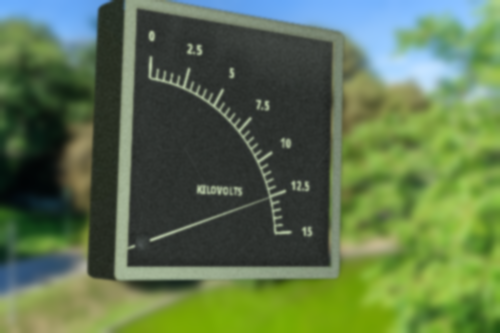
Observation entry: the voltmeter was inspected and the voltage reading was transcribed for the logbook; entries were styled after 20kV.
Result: 12.5kV
